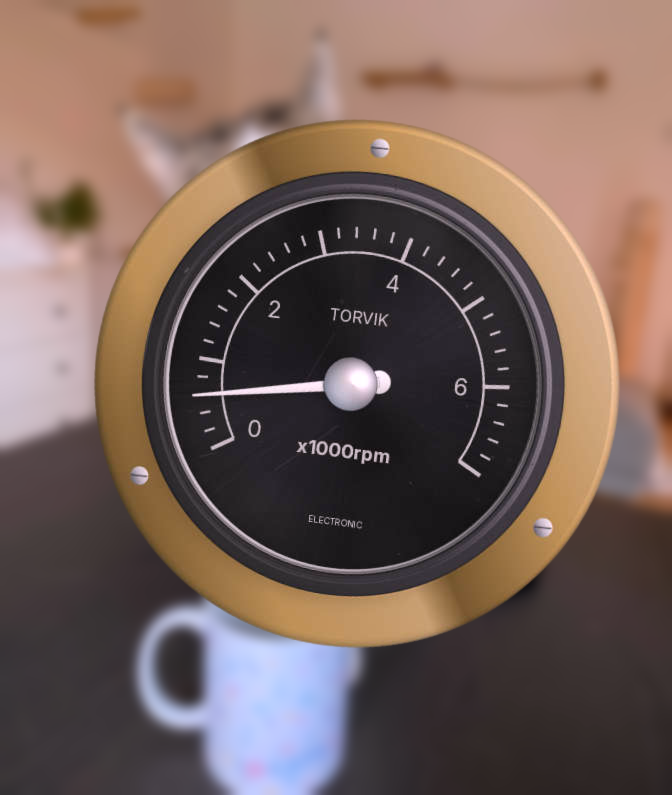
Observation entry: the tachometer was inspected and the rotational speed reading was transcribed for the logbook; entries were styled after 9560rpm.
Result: 600rpm
